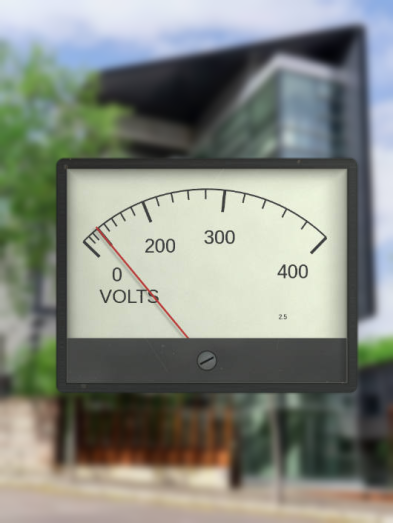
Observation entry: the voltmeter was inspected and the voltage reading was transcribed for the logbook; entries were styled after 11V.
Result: 100V
